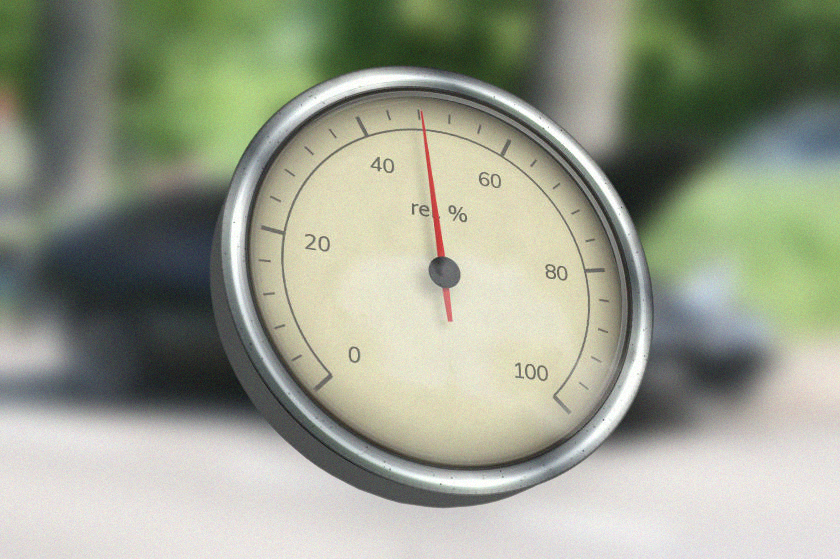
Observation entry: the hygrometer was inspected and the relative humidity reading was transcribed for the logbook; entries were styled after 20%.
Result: 48%
